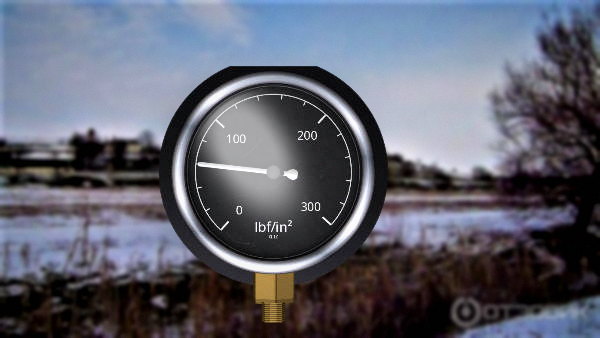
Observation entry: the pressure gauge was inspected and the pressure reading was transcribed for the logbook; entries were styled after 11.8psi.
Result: 60psi
